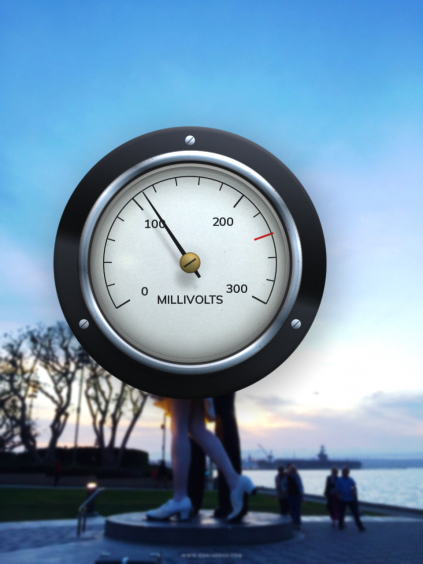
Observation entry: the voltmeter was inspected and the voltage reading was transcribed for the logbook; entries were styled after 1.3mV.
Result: 110mV
